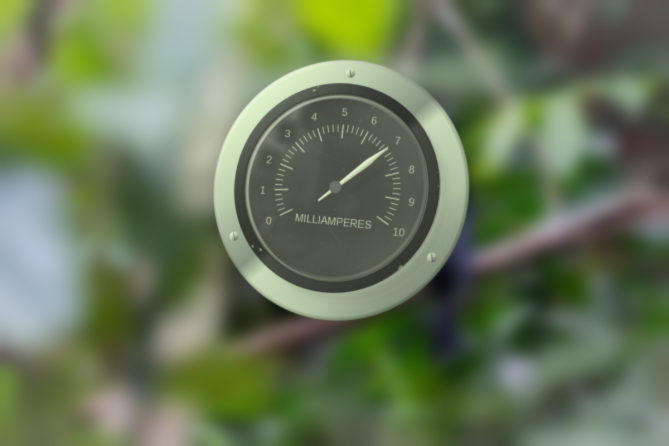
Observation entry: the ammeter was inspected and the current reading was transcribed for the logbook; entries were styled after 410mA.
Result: 7mA
